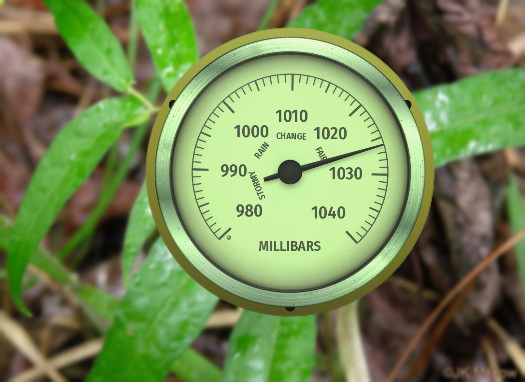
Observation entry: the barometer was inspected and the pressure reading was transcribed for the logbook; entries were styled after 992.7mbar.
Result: 1026mbar
